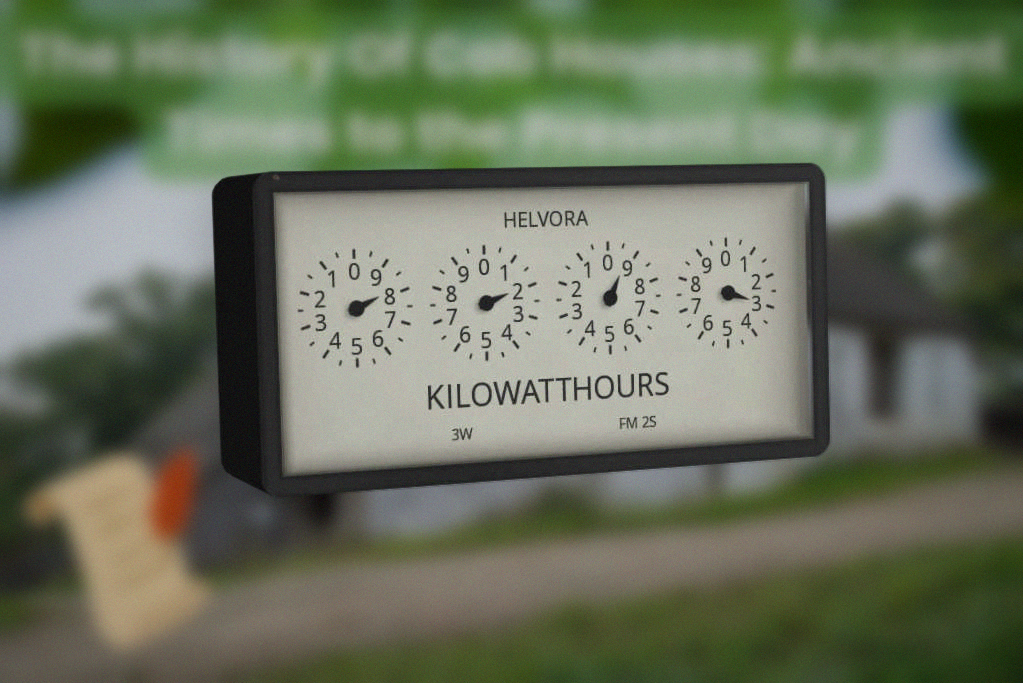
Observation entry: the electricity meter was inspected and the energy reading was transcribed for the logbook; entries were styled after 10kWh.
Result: 8193kWh
